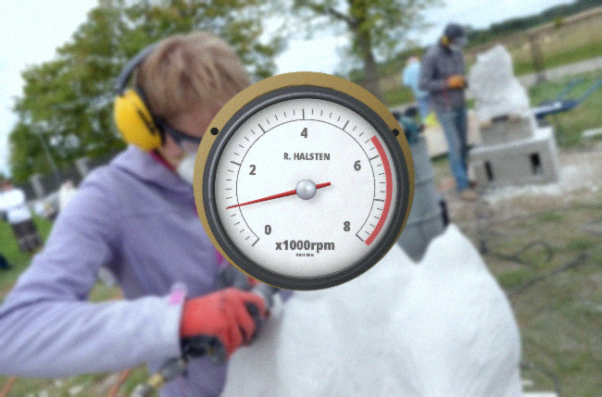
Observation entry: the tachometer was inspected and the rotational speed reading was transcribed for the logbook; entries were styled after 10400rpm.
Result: 1000rpm
